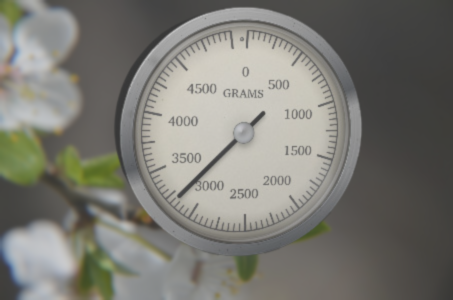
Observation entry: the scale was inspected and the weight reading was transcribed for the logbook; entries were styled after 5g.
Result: 3200g
